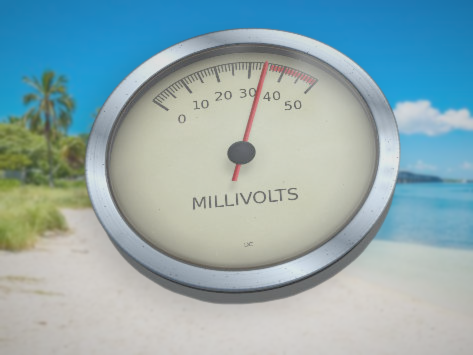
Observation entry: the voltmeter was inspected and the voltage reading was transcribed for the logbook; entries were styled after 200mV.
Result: 35mV
